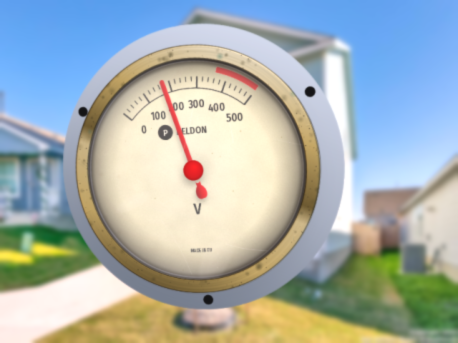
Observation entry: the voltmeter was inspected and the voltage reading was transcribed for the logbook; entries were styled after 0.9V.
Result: 180V
